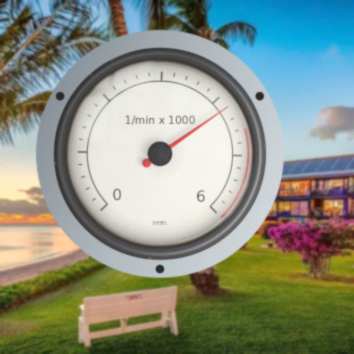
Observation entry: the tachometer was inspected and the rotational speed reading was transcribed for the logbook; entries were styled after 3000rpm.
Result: 4200rpm
